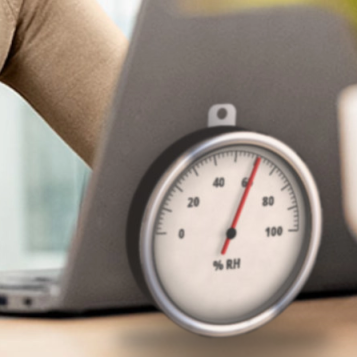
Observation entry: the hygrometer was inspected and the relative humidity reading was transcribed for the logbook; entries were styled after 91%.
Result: 60%
